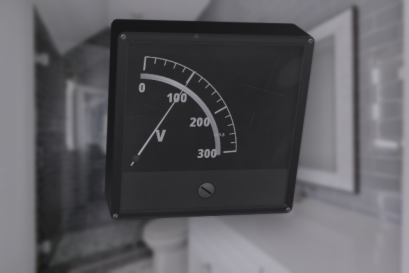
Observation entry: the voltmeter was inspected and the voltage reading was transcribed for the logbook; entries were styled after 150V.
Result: 100V
